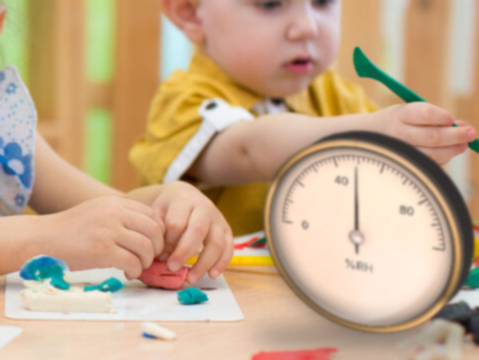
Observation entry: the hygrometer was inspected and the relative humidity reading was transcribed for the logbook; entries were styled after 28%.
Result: 50%
